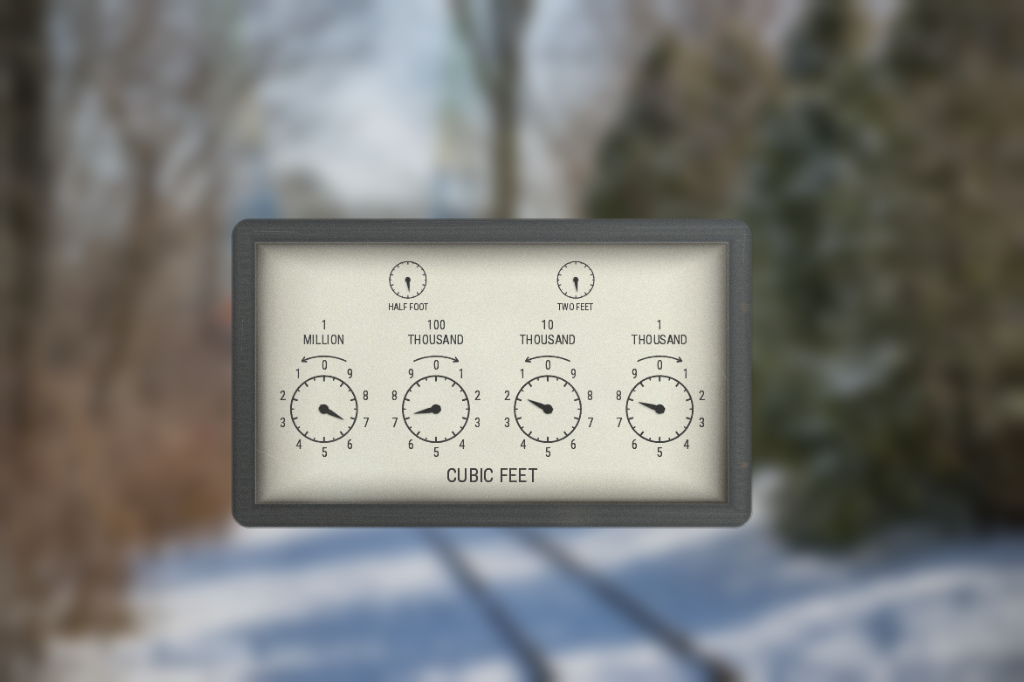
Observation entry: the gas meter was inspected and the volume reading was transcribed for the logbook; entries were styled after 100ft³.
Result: 671800ft³
